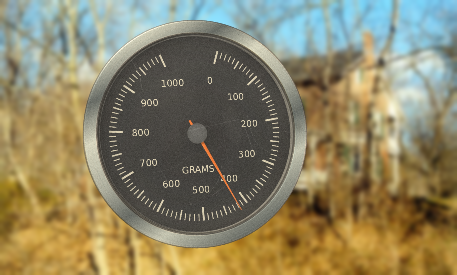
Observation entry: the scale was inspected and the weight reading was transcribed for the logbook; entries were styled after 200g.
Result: 420g
